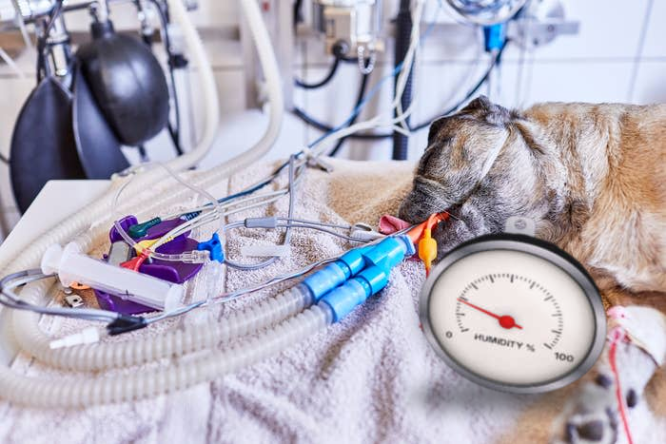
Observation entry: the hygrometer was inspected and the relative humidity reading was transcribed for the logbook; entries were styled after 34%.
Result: 20%
